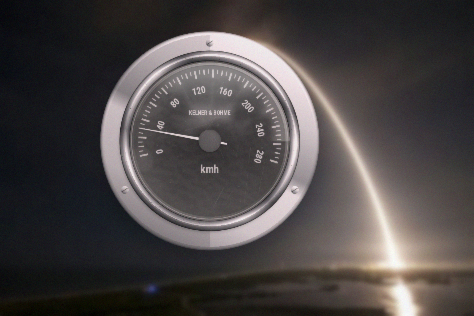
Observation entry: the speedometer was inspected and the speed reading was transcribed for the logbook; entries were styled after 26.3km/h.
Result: 30km/h
